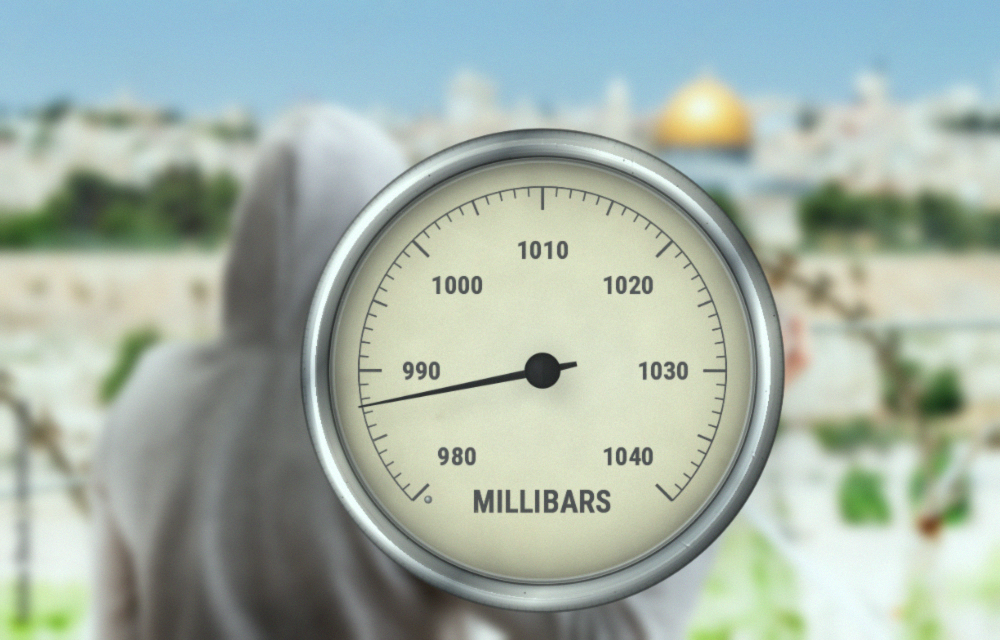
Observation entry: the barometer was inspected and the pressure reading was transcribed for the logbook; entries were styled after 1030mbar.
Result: 987.5mbar
